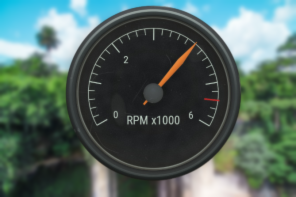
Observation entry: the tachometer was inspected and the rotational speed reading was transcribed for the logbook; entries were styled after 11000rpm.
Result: 4000rpm
